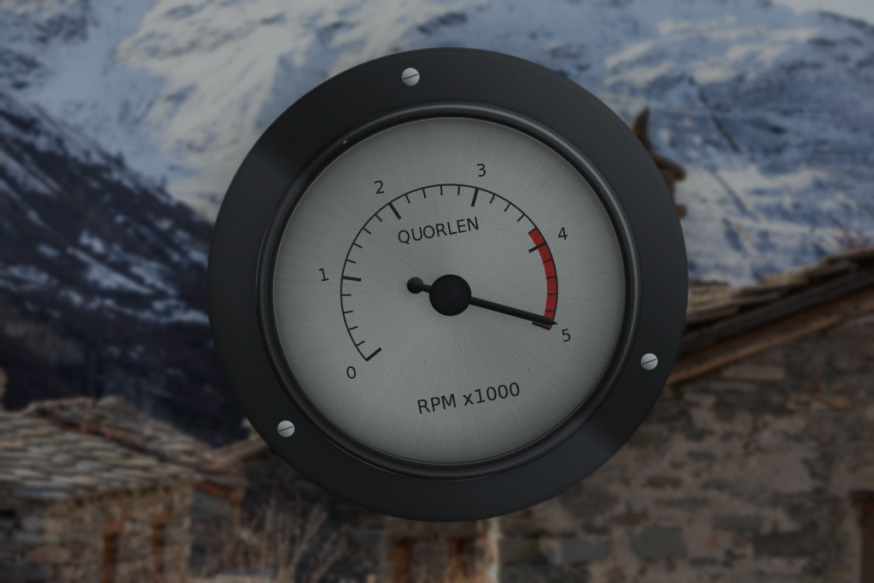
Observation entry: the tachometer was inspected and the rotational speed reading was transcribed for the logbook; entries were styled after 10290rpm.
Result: 4900rpm
